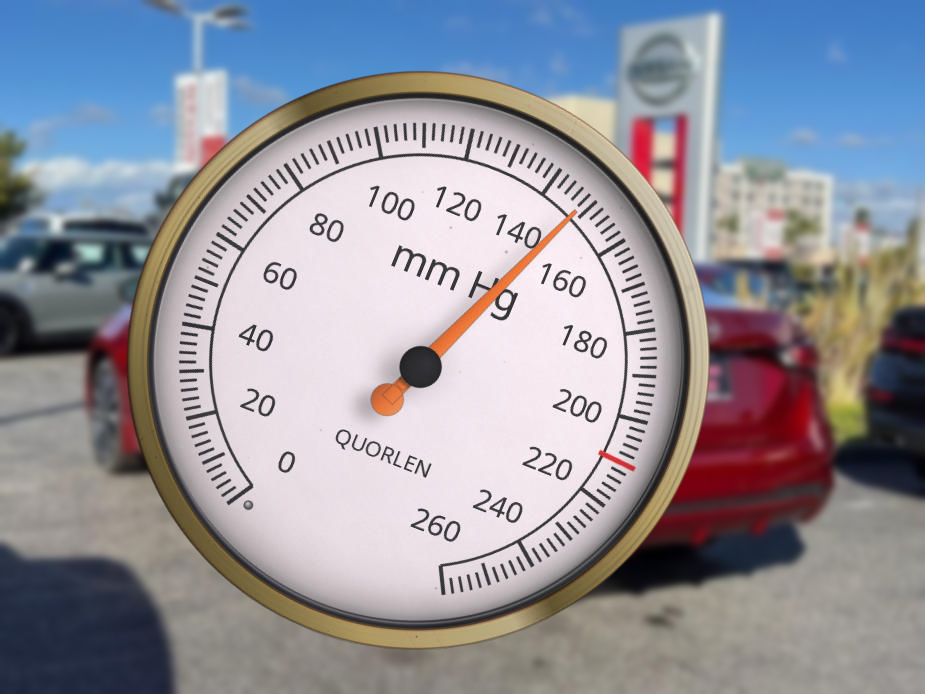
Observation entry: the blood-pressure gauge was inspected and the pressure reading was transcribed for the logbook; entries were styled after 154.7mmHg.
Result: 148mmHg
